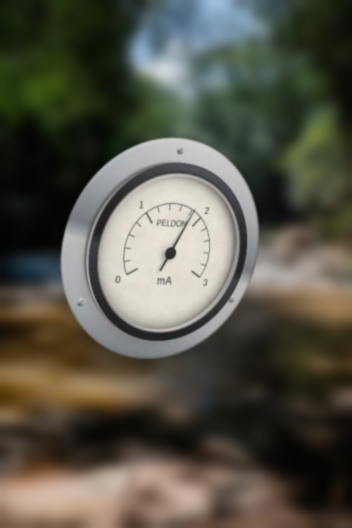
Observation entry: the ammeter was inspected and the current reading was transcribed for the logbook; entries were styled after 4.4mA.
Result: 1.8mA
